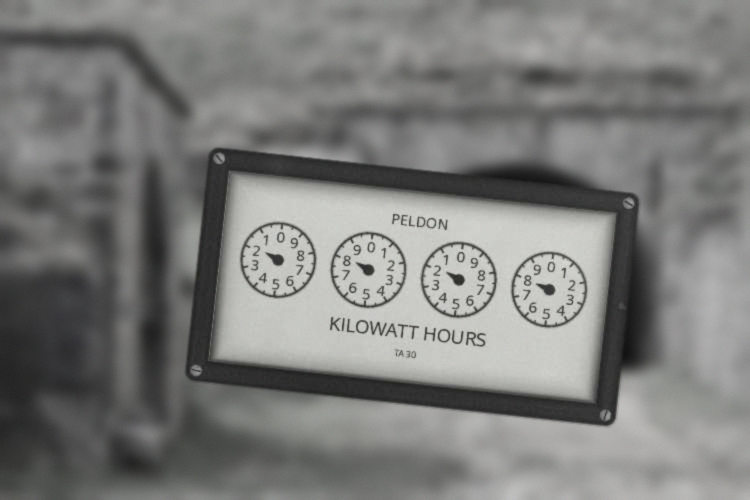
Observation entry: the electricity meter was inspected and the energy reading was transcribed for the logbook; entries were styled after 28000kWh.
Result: 1818kWh
